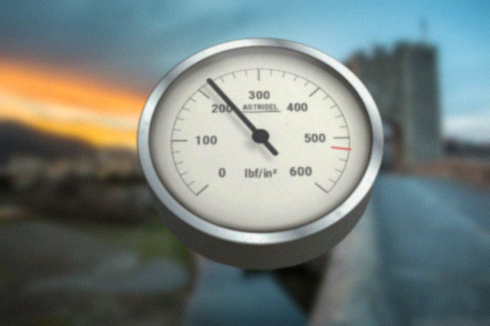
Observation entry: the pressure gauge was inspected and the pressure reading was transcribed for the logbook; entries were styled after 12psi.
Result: 220psi
